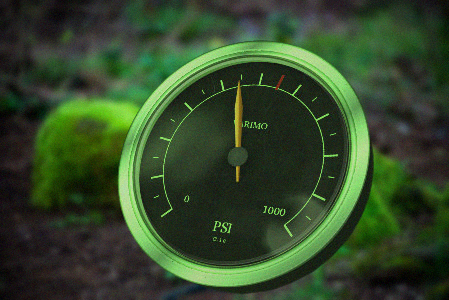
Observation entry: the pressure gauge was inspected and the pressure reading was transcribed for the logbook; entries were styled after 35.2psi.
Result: 450psi
